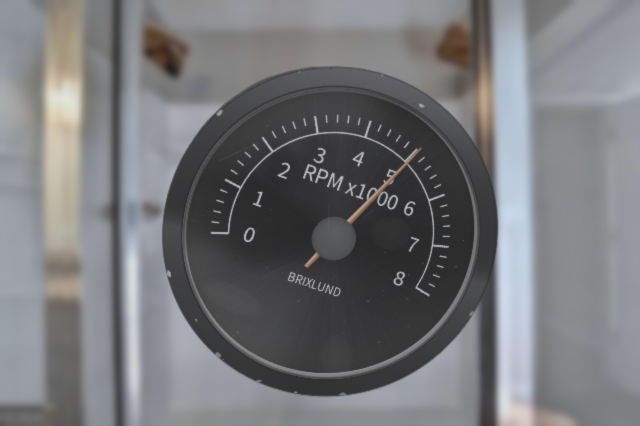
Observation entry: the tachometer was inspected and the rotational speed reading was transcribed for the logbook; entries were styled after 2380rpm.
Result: 5000rpm
